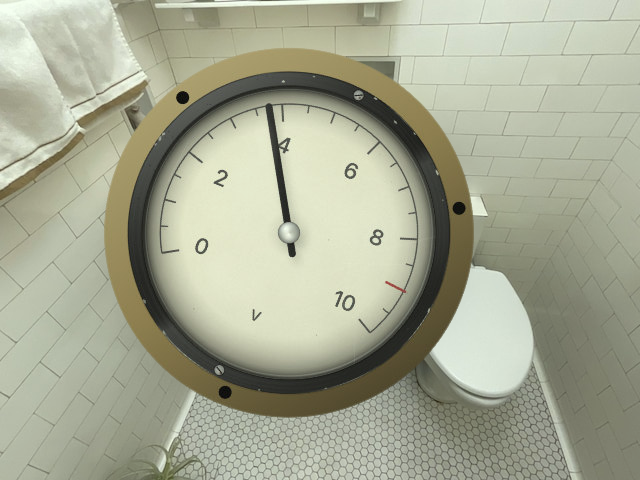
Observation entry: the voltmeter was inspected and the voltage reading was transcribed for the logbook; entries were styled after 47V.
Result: 3.75V
